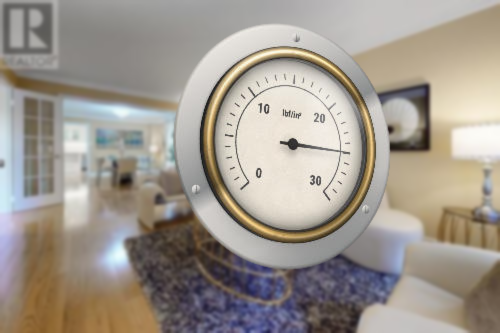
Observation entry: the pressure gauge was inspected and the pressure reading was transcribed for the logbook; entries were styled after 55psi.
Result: 25psi
